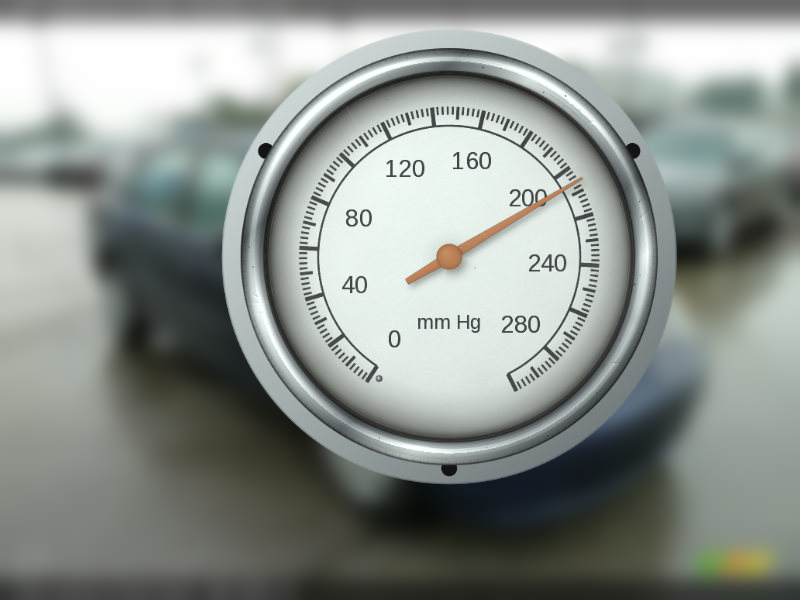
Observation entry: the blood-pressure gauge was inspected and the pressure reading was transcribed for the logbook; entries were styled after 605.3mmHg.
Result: 206mmHg
